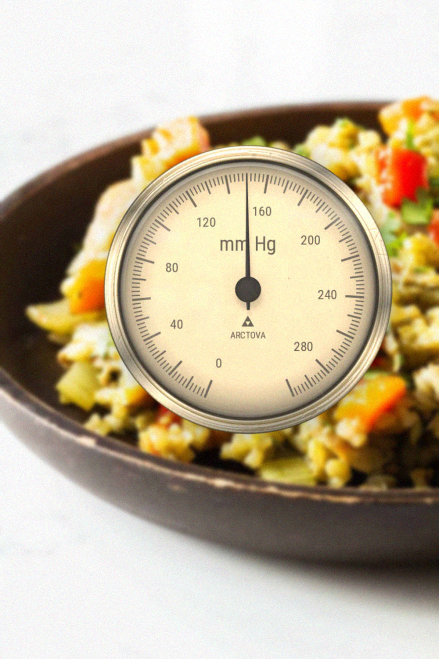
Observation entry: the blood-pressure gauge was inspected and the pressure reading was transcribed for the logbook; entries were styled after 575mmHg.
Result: 150mmHg
